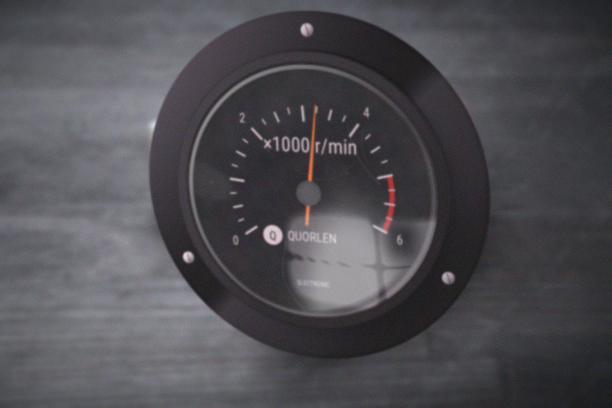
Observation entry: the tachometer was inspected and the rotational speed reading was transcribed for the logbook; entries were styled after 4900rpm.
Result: 3250rpm
